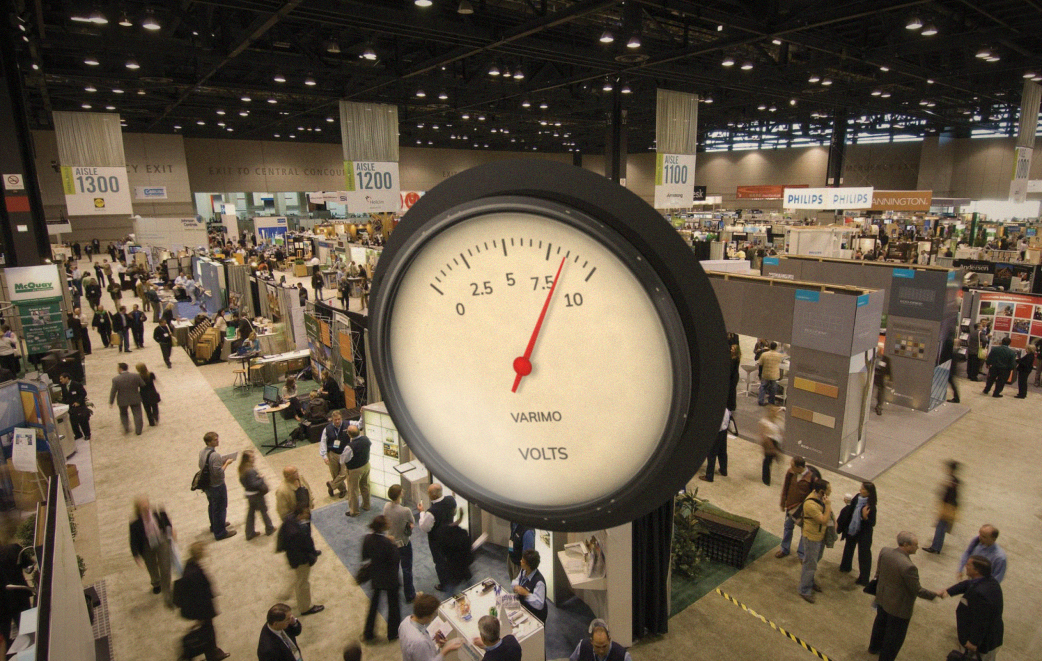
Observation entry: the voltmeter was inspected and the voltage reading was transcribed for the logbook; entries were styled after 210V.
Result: 8.5V
